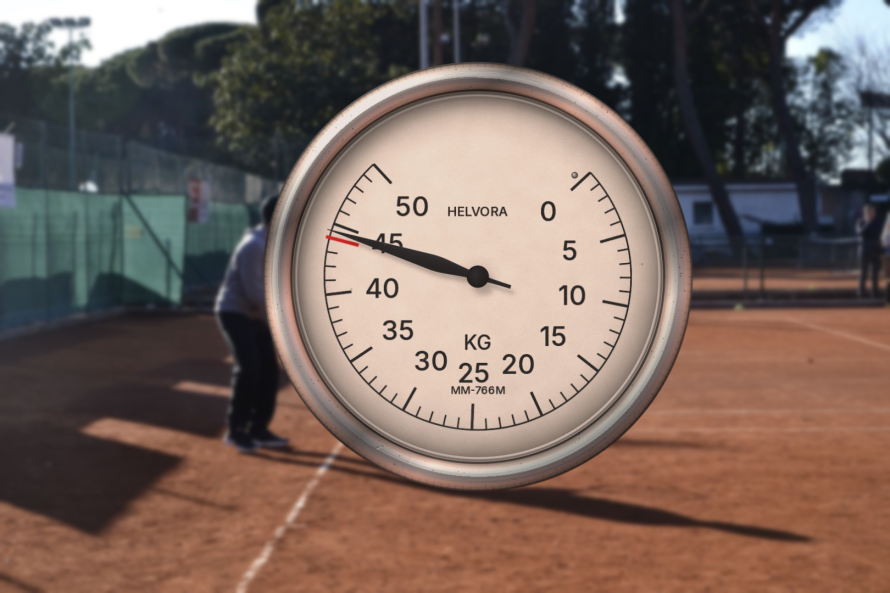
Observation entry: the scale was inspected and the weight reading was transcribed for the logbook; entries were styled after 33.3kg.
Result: 44.5kg
